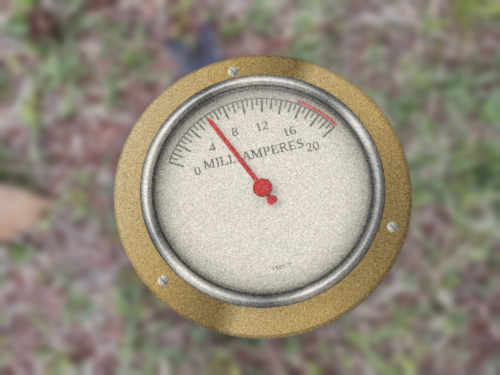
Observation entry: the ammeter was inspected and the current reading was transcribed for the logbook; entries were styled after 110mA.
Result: 6mA
